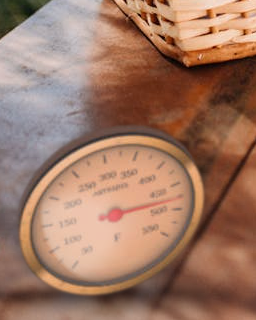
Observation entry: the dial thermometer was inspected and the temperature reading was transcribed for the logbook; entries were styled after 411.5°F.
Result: 475°F
